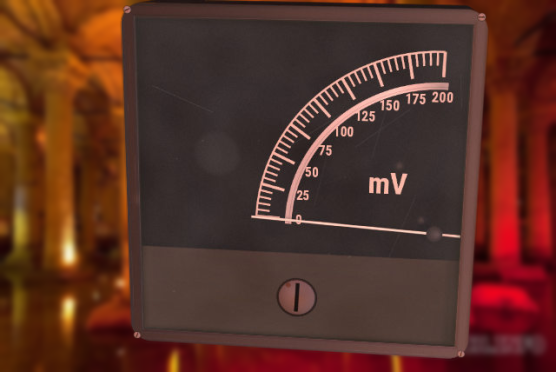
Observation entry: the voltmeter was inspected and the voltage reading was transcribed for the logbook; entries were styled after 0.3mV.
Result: 0mV
